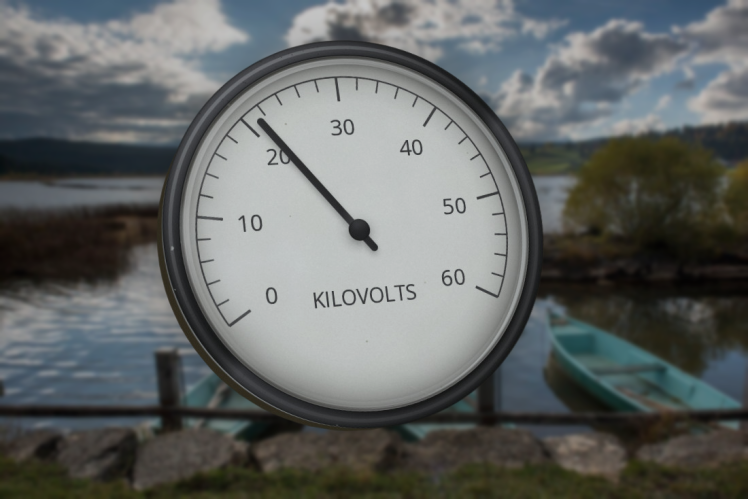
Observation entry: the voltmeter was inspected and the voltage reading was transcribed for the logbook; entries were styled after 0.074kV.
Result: 21kV
